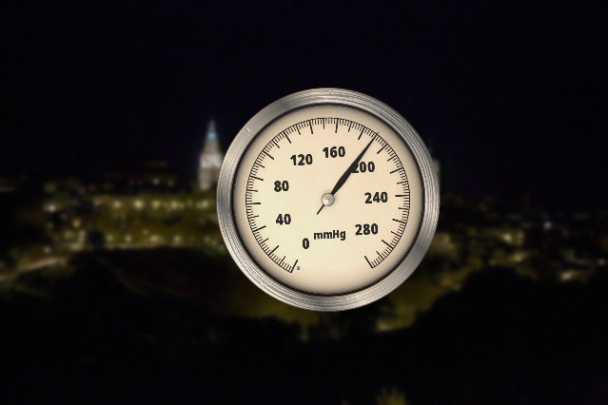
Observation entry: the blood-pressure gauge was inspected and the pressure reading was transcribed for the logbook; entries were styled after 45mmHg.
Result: 190mmHg
